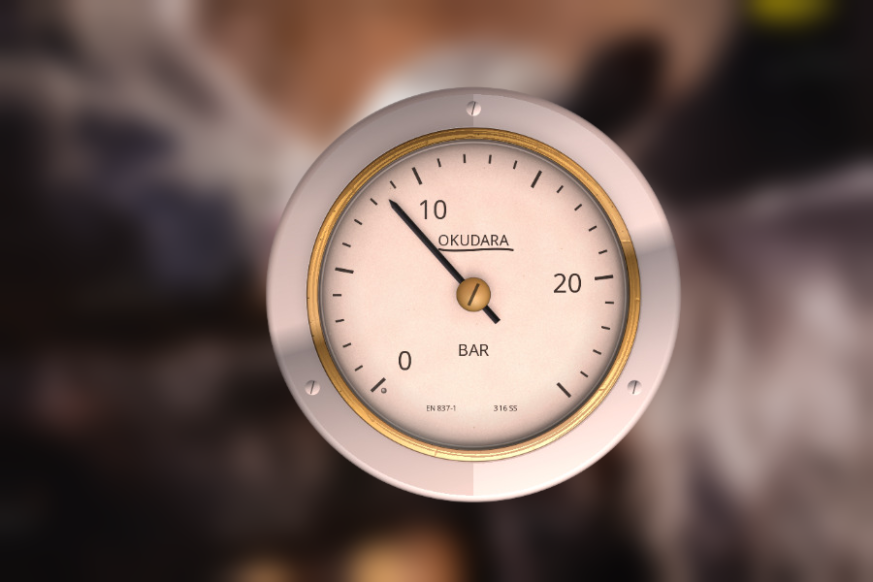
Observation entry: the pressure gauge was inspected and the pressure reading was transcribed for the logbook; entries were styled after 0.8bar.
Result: 8.5bar
